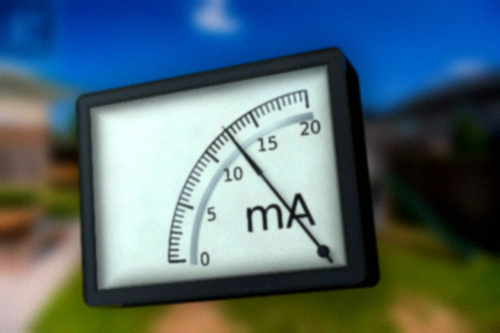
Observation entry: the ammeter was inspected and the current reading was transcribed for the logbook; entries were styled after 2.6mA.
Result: 12.5mA
